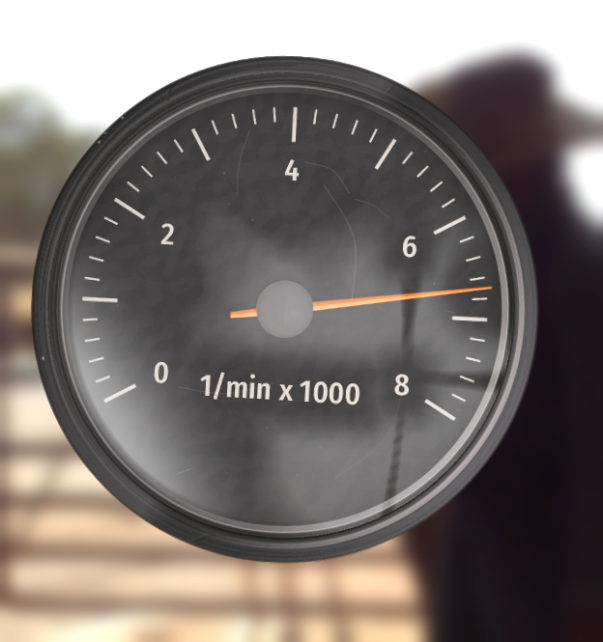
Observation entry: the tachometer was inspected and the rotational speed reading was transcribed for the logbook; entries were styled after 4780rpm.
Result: 6700rpm
